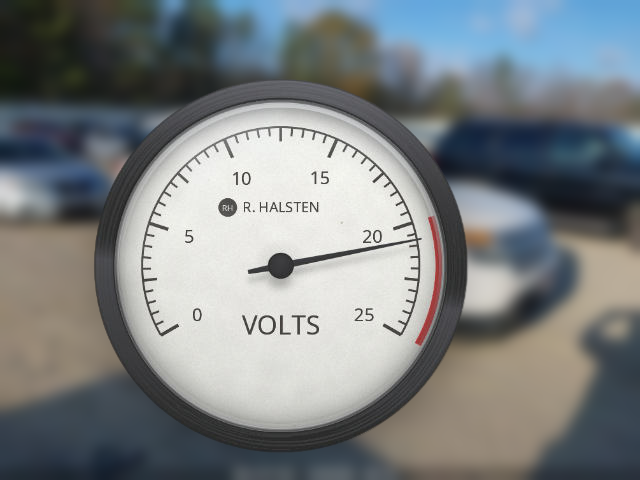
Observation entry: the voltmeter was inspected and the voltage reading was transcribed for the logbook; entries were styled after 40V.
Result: 20.75V
